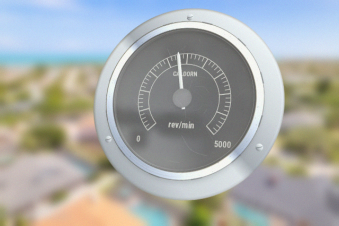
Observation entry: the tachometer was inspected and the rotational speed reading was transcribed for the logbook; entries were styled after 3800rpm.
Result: 2300rpm
